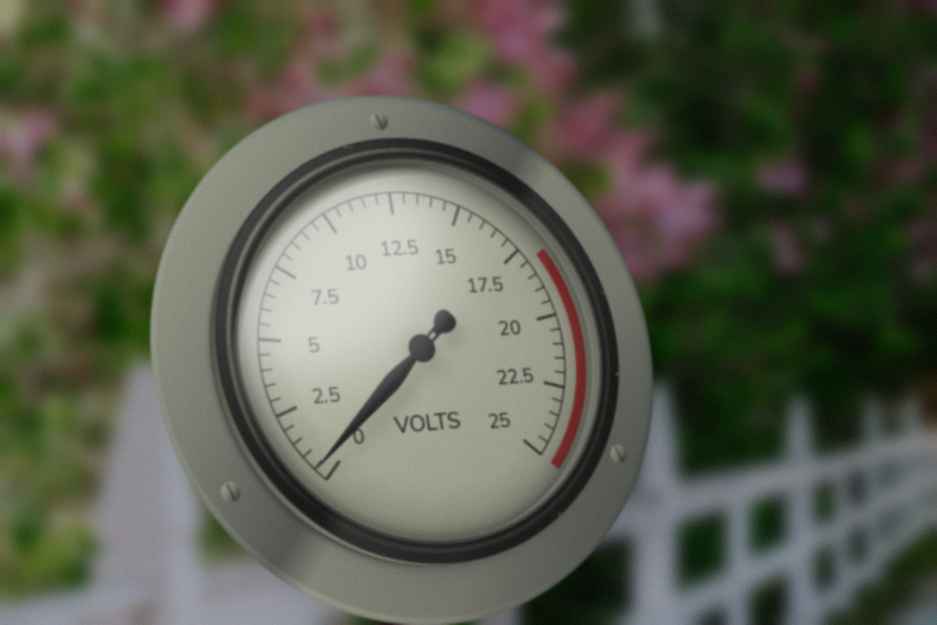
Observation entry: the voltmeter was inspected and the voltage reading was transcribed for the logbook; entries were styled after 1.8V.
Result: 0.5V
